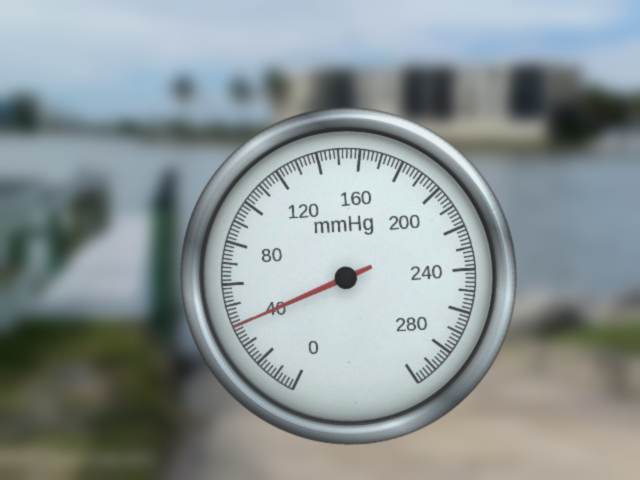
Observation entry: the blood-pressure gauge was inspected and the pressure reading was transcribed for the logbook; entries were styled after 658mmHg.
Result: 40mmHg
